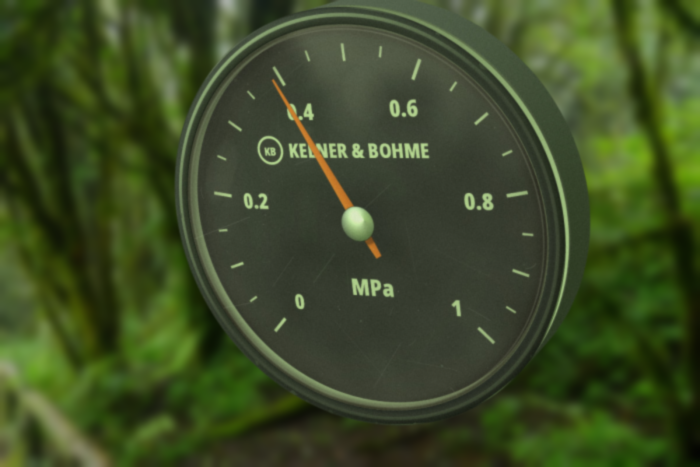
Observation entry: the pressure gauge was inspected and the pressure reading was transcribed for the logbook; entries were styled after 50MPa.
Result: 0.4MPa
